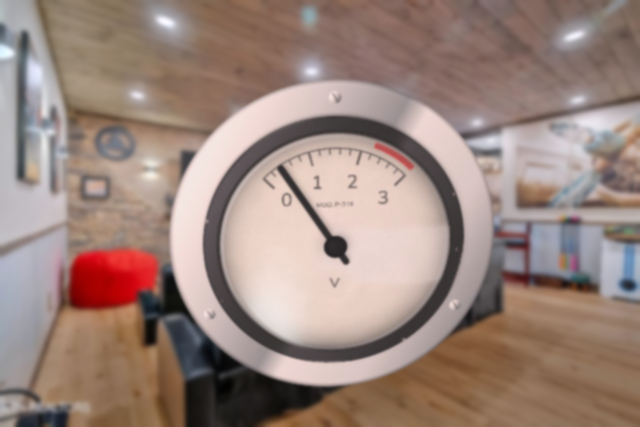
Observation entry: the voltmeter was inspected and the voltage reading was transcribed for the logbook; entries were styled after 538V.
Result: 0.4V
